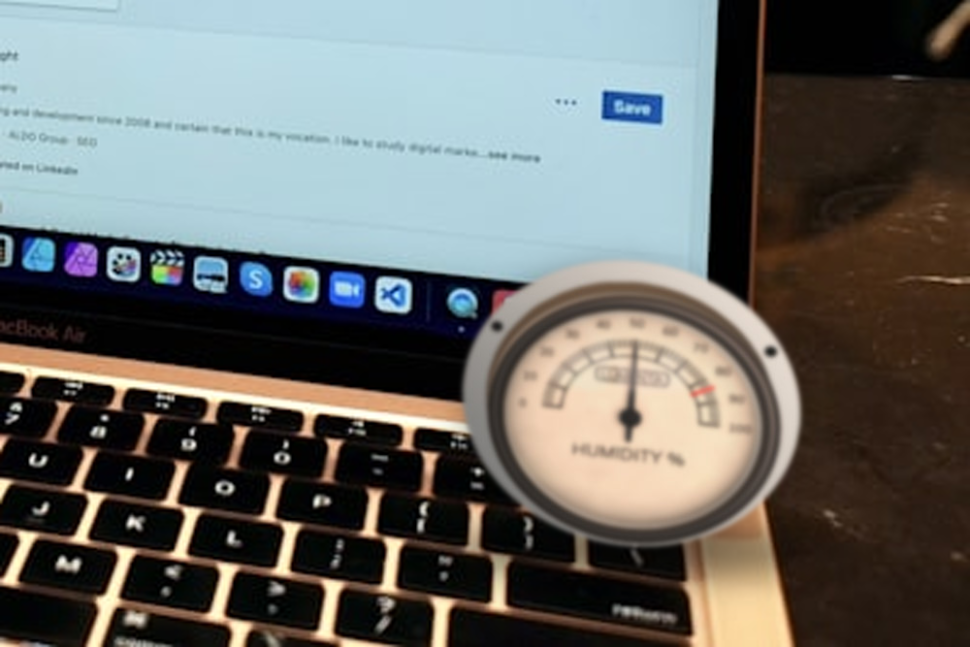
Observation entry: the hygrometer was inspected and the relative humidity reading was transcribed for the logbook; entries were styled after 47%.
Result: 50%
